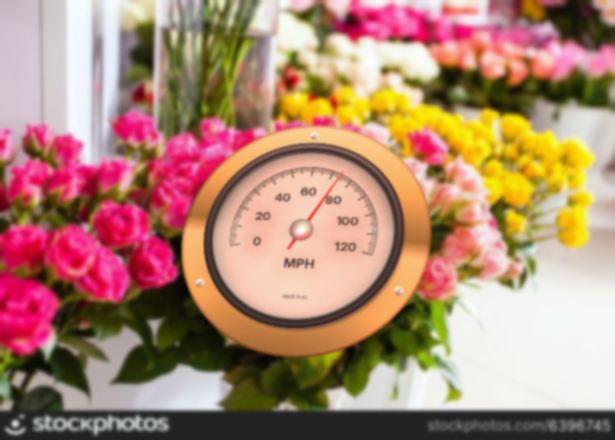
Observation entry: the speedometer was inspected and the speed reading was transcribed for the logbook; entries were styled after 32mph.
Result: 75mph
